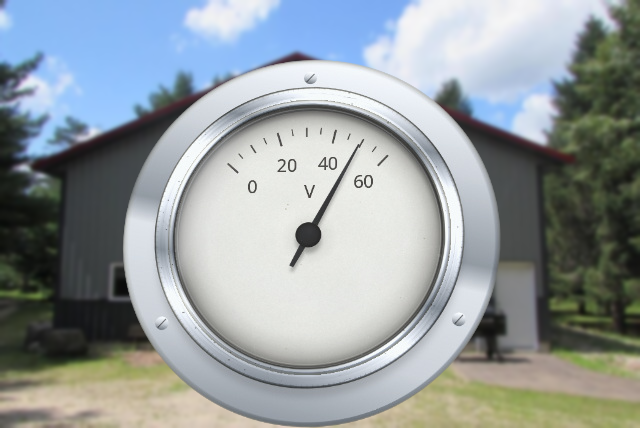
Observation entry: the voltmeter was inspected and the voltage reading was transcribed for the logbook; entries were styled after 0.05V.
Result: 50V
